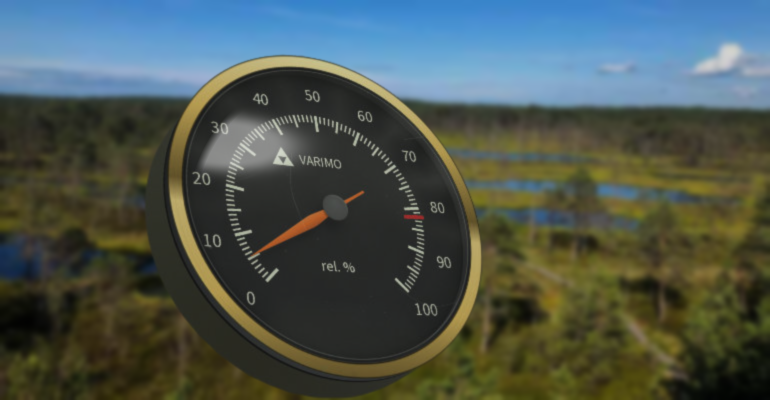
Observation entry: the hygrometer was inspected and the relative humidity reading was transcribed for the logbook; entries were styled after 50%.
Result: 5%
